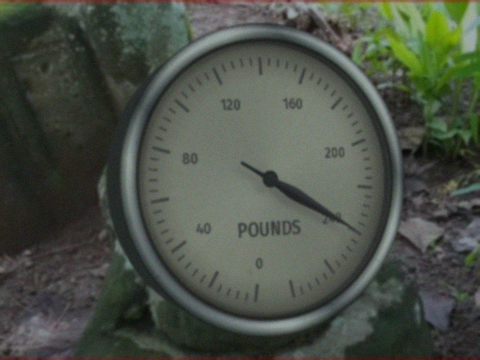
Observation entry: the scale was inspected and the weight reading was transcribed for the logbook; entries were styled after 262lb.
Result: 240lb
